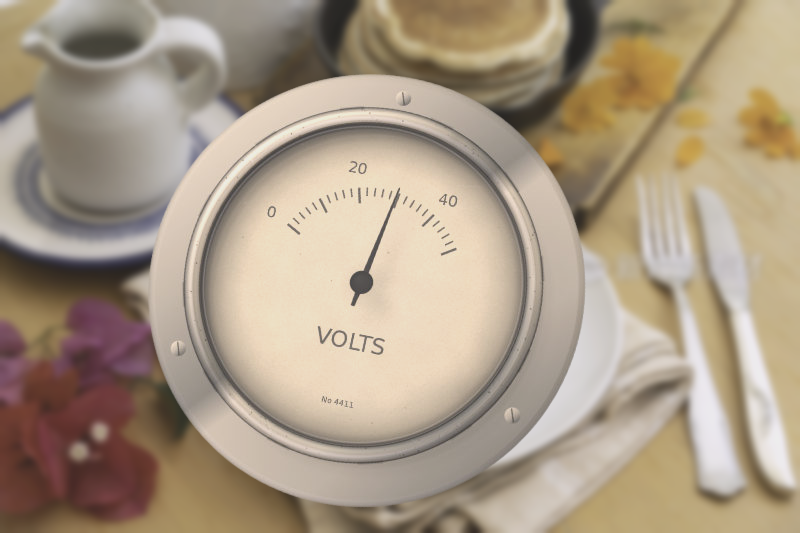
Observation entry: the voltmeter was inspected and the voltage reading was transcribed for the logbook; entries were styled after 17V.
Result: 30V
